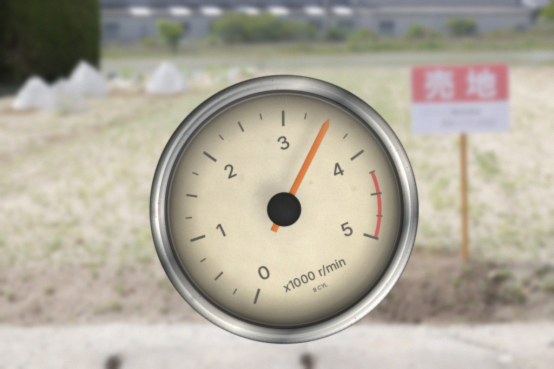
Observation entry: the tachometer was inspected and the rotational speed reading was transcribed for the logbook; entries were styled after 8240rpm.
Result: 3500rpm
